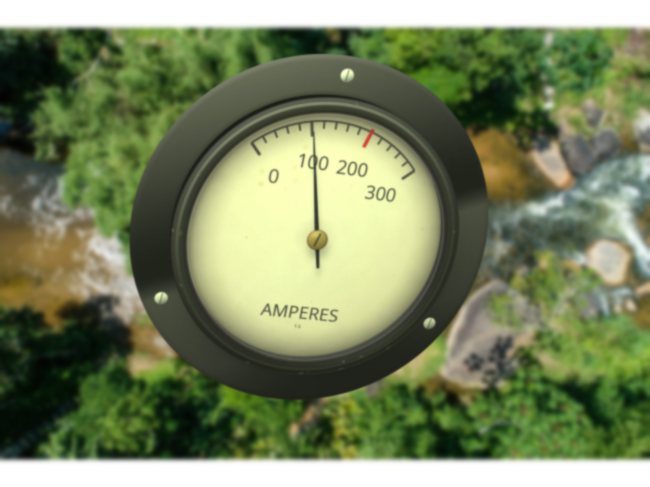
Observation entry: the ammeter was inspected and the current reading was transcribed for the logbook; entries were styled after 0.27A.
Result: 100A
